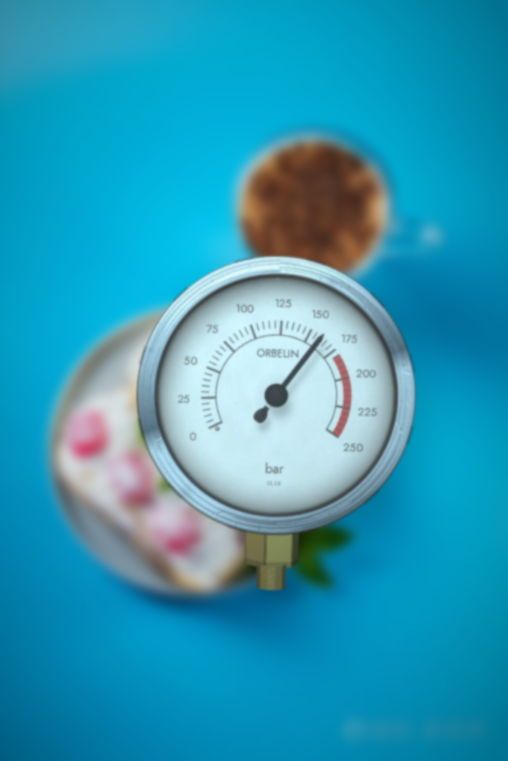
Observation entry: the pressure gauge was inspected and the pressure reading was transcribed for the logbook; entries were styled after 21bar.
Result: 160bar
